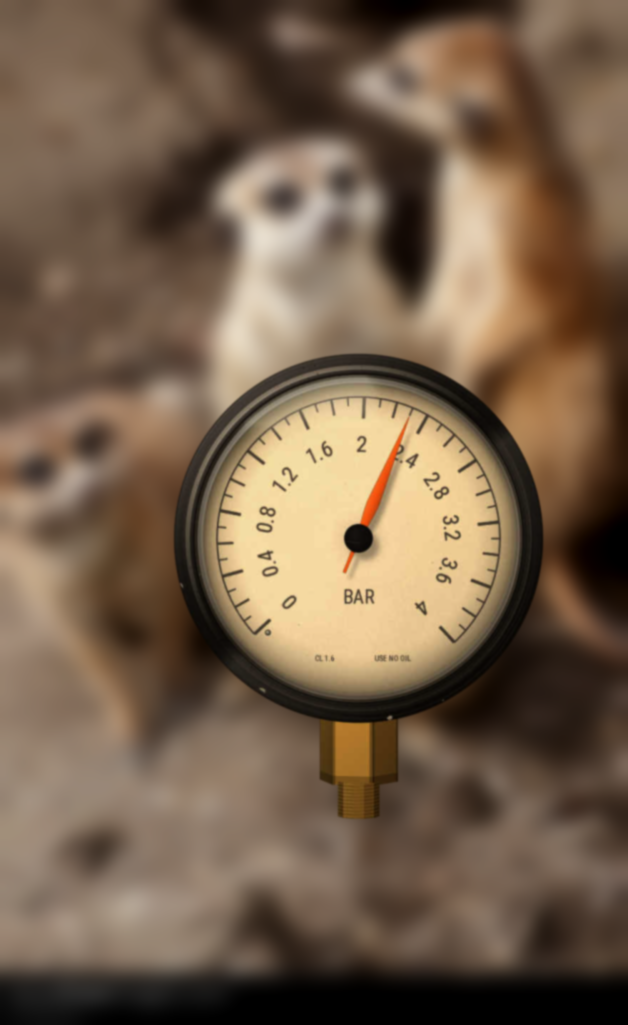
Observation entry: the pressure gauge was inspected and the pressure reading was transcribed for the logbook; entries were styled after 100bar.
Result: 2.3bar
